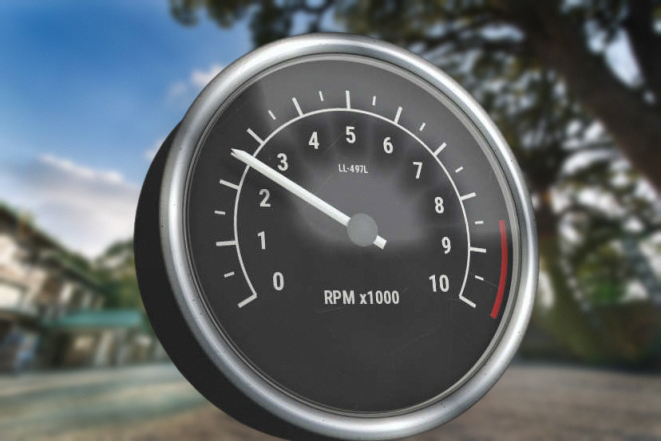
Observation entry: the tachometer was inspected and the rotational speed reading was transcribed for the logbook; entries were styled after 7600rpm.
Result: 2500rpm
